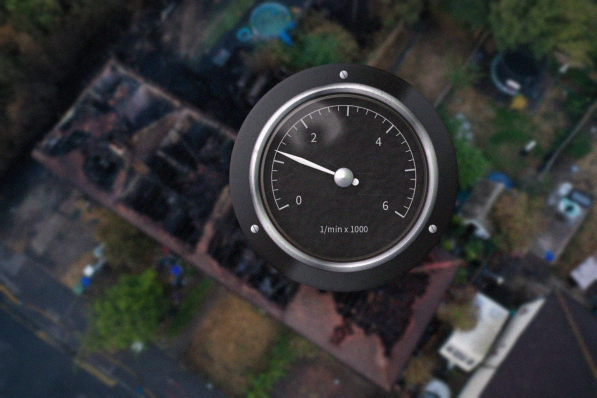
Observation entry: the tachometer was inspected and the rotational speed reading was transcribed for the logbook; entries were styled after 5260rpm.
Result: 1200rpm
